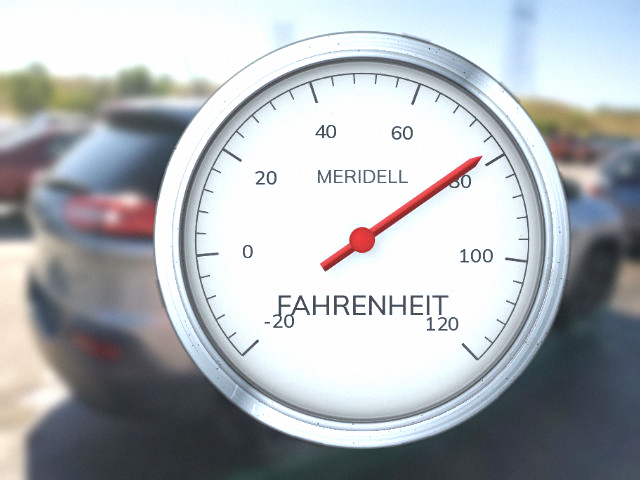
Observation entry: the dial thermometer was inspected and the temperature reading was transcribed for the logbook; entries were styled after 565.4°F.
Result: 78°F
